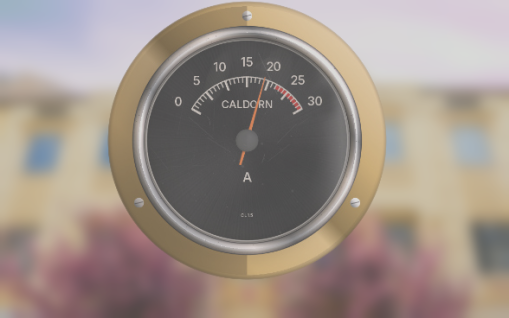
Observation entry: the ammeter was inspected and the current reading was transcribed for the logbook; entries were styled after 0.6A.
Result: 19A
